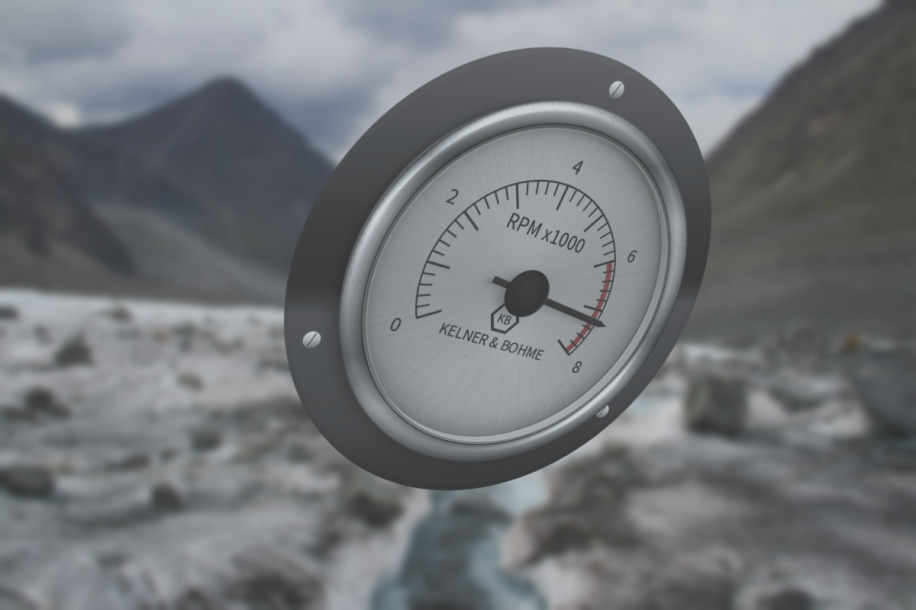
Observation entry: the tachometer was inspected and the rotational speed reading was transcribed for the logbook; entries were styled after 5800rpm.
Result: 7200rpm
